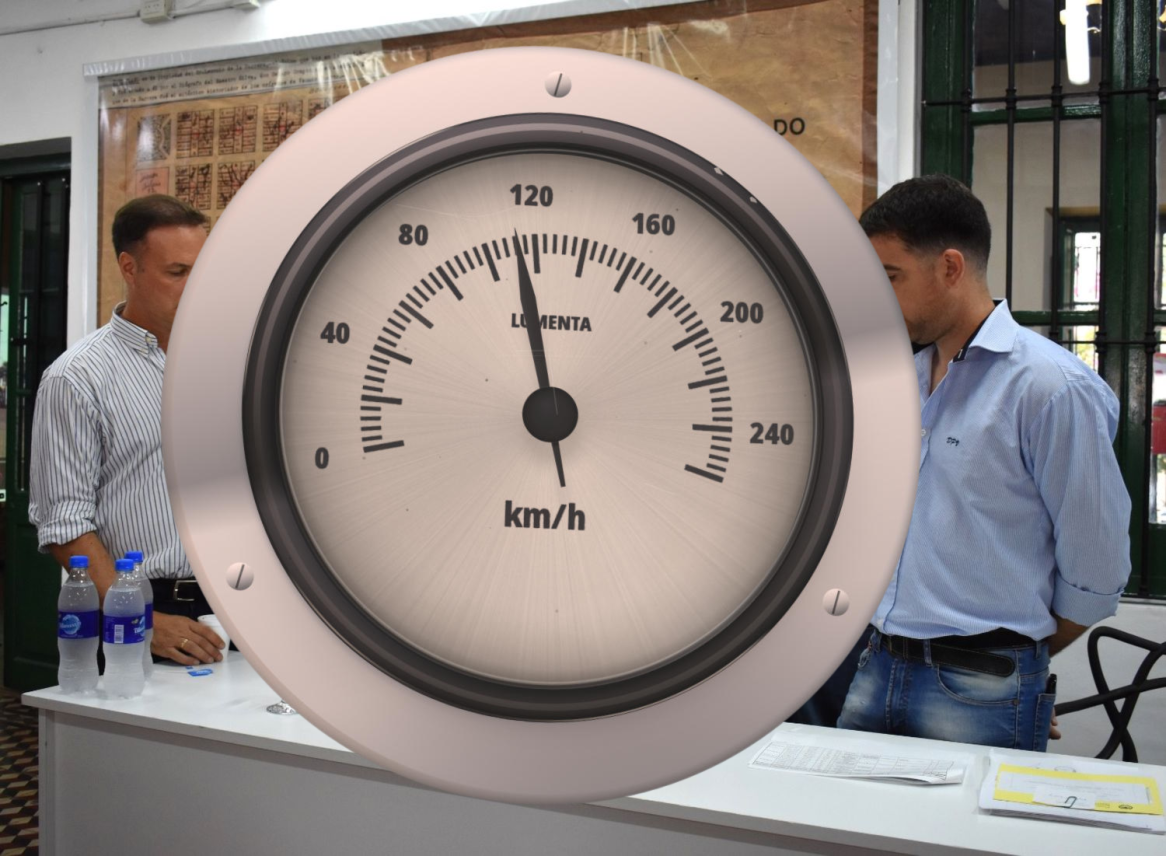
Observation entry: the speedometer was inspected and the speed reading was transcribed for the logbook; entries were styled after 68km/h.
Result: 112km/h
